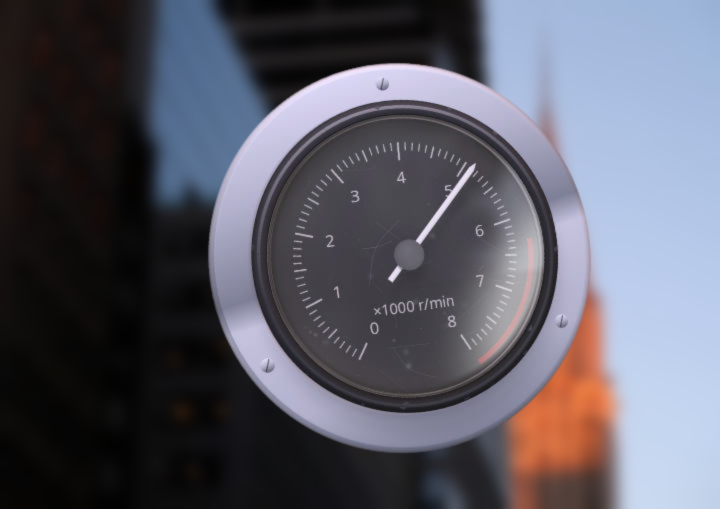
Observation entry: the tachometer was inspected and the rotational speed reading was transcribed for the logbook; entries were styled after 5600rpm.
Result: 5100rpm
